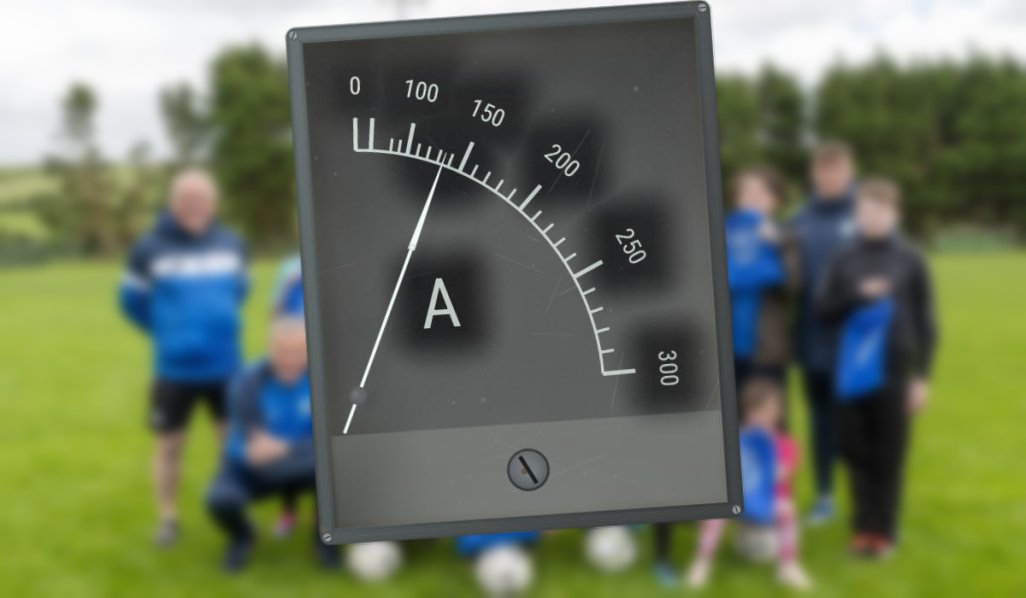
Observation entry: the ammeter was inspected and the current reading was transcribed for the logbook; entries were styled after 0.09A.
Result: 135A
